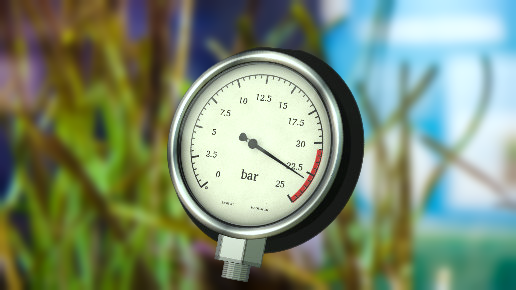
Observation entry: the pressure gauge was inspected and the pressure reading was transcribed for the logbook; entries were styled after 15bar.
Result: 23bar
